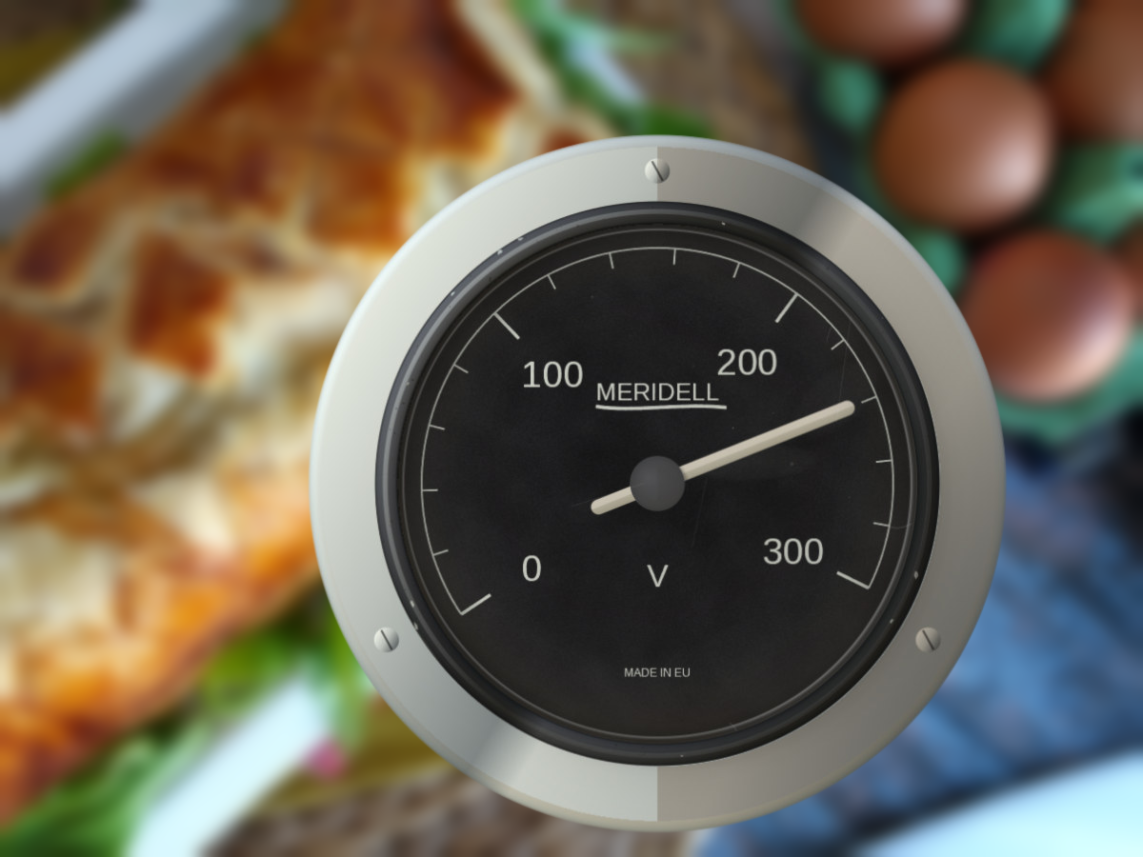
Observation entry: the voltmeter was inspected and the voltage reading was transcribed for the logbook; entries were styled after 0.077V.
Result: 240V
